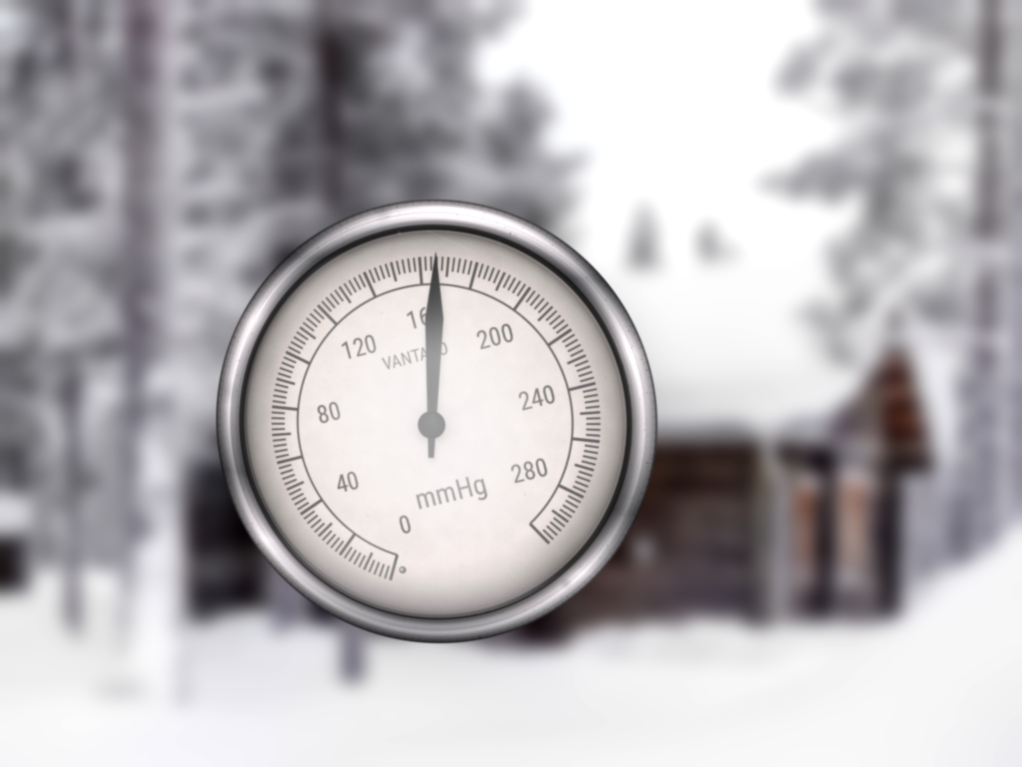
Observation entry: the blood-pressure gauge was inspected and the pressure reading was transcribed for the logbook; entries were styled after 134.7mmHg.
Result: 166mmHg
